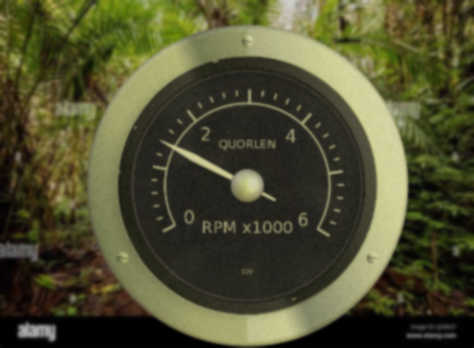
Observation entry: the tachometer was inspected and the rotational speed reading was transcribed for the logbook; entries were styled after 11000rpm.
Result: 1400rpm
